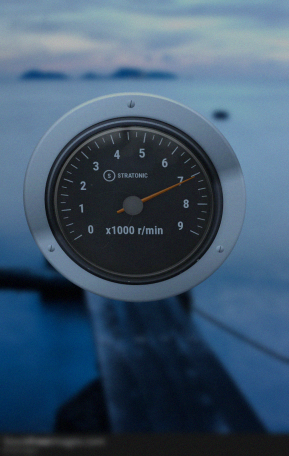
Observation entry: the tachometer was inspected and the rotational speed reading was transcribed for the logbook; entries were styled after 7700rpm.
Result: 7000rpm
